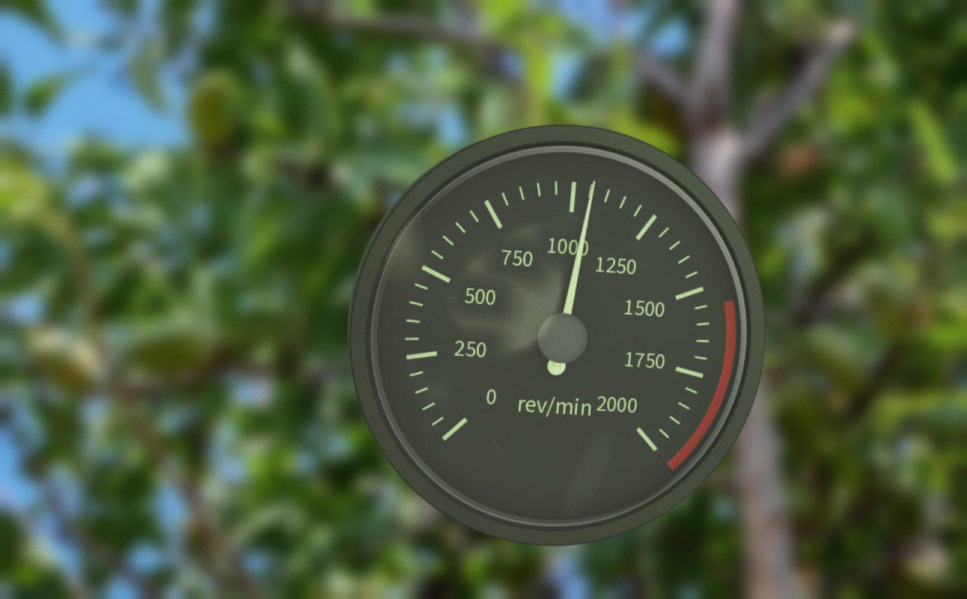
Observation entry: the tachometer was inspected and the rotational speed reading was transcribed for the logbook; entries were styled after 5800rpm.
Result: 1050rpm
